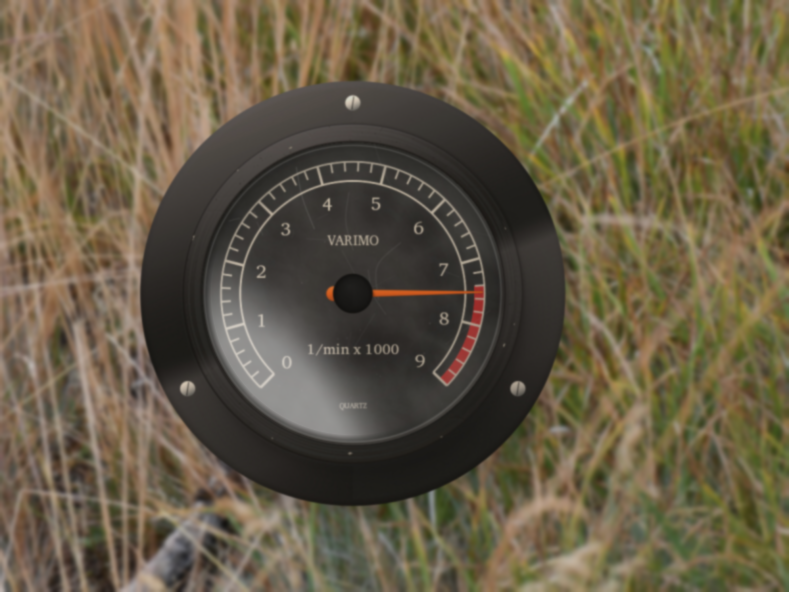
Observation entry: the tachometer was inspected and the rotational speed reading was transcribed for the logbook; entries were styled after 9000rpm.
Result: 7500rpm
